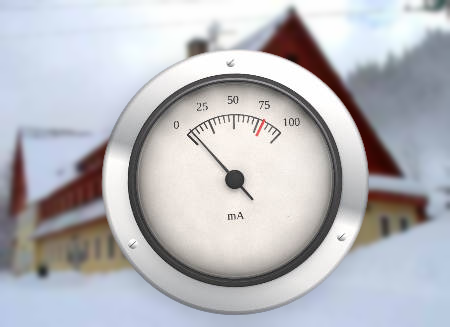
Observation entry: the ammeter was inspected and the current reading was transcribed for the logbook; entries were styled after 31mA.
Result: 5mA
